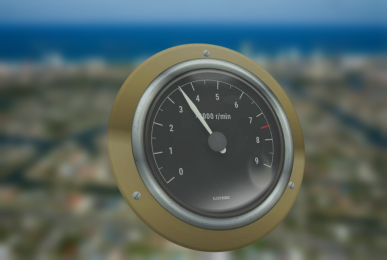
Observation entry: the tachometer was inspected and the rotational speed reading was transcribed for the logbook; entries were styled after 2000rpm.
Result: 3500rpm
